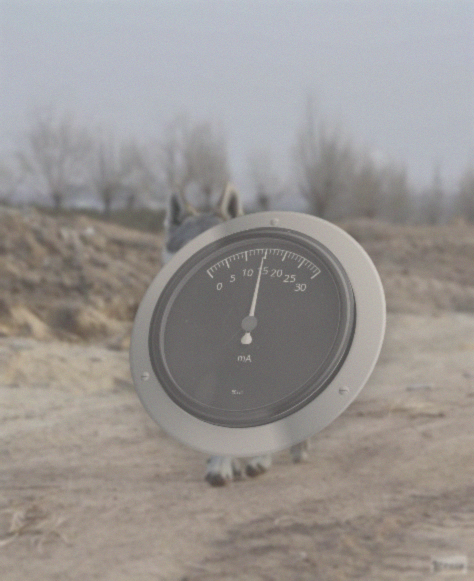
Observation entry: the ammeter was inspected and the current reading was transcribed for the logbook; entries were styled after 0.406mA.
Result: 15mA
